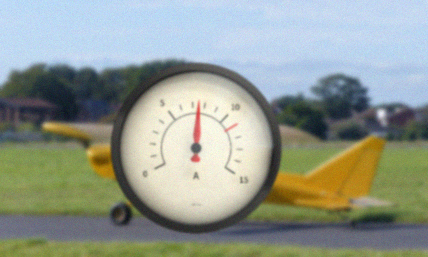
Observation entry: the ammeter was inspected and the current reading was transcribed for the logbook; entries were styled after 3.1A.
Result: 7.5A
